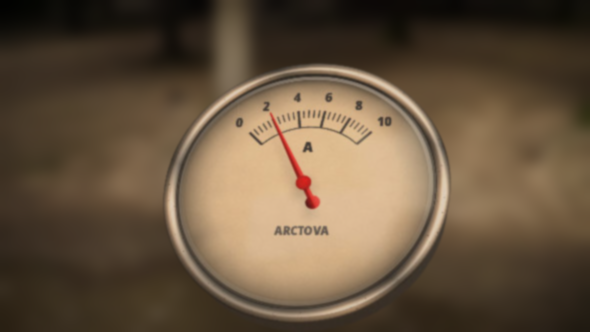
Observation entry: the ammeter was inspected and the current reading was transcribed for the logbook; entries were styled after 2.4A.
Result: 2A
